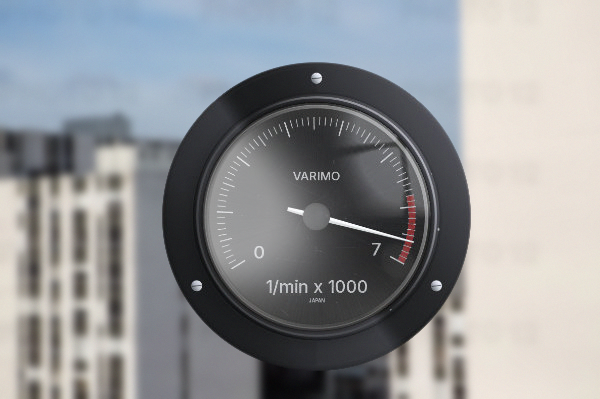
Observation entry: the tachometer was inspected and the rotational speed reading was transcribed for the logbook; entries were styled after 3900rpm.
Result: 6600rpm
